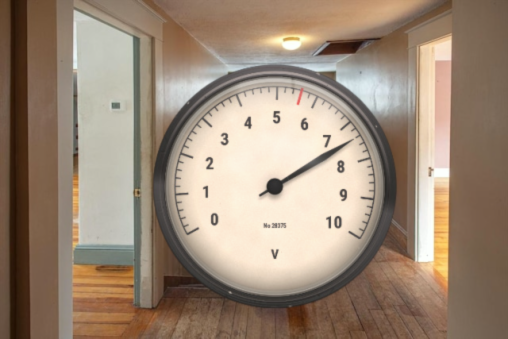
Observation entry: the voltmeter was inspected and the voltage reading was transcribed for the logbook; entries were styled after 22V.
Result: 7.4V
